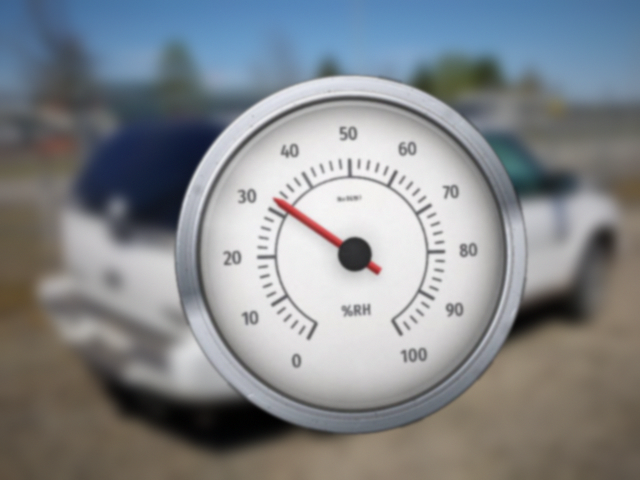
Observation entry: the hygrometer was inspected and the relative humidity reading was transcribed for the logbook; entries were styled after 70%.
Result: 32%
